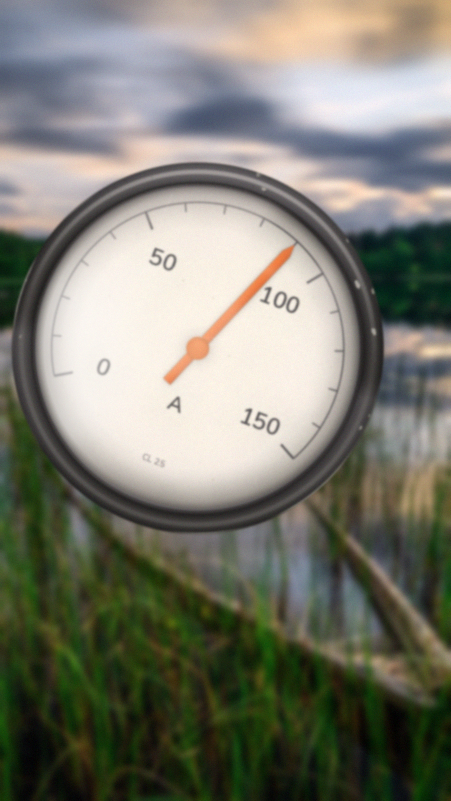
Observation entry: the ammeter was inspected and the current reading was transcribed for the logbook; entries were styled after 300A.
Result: 90A
